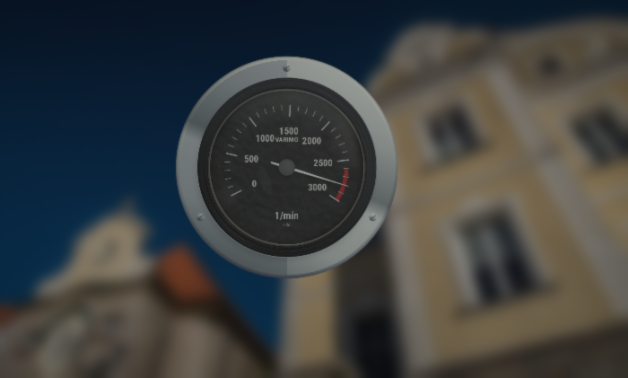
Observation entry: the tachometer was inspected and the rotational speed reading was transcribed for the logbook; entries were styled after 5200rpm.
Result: 2800rpm
